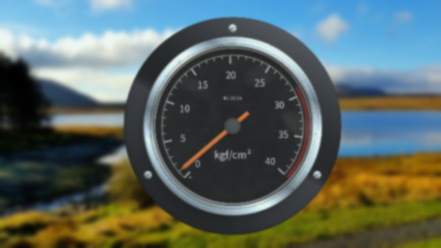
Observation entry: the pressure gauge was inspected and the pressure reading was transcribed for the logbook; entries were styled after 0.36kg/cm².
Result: 1kg/cm²
